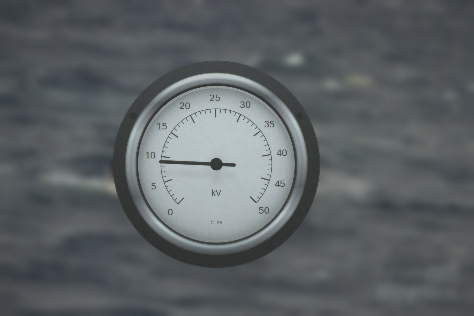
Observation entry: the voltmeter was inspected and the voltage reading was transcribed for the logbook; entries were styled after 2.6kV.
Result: 9kV
